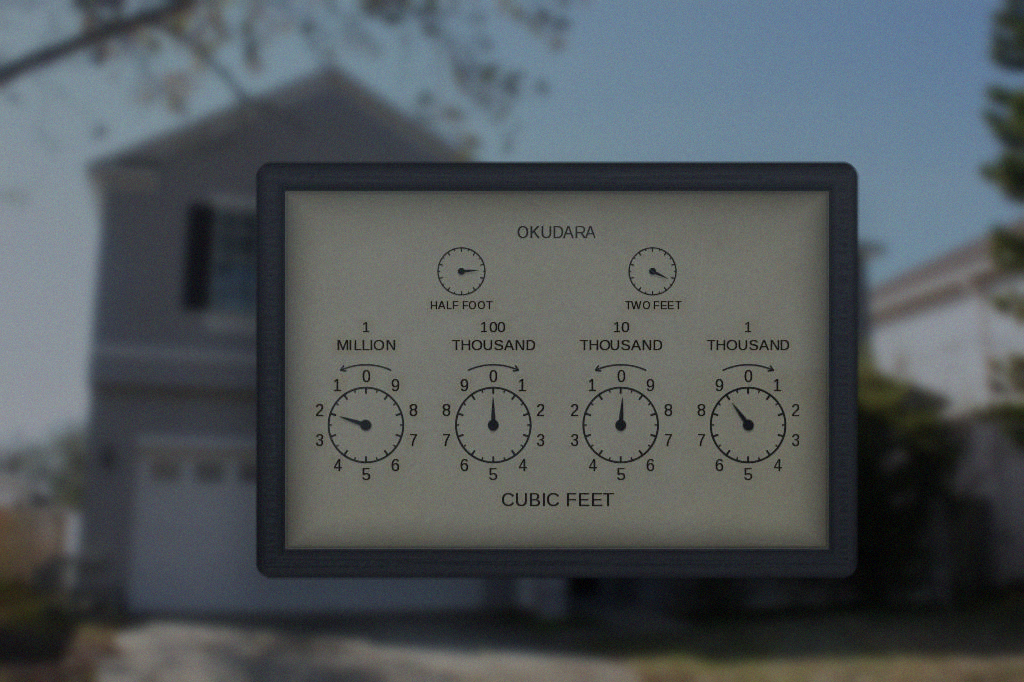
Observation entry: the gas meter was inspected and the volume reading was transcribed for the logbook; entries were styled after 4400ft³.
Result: 199900ft³
